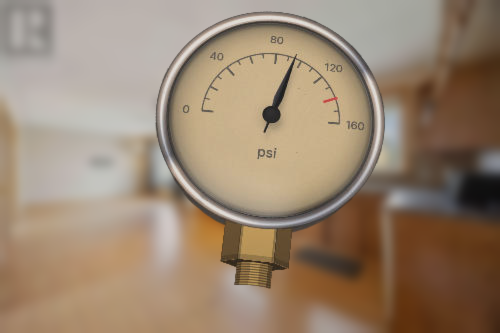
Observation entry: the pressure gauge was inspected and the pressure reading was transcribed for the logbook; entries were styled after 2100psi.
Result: 95psi
